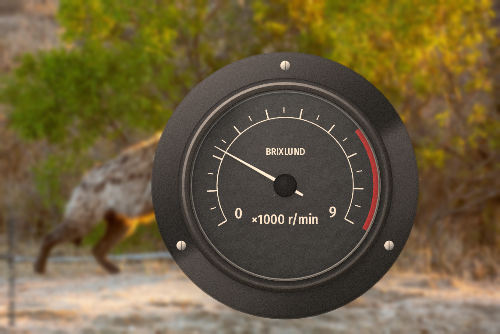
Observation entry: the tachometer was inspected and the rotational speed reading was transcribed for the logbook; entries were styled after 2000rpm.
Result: 2250rpm
